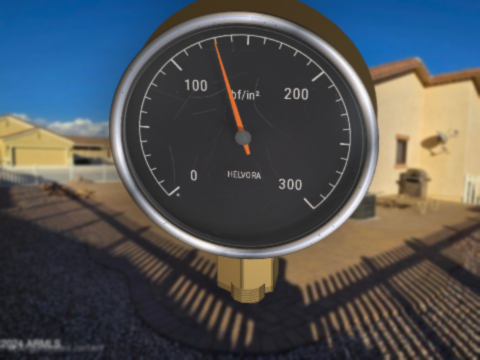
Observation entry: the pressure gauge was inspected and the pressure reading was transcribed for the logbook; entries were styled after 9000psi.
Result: 130psi
